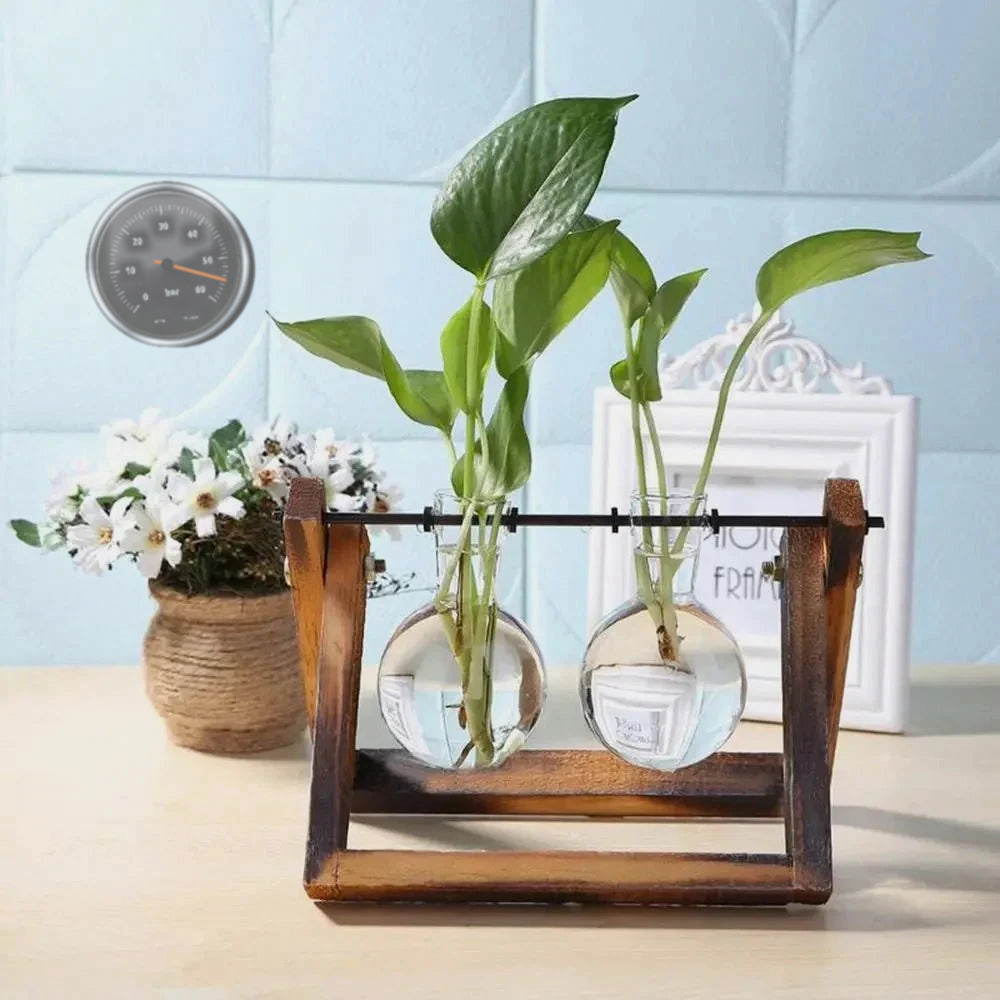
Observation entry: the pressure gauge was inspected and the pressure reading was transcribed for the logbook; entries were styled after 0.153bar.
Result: 55bar
